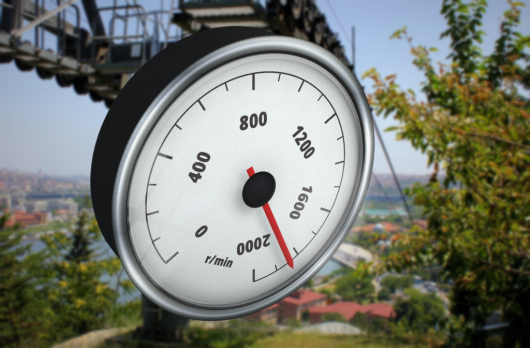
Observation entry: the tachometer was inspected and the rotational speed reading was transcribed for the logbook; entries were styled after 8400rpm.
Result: 1850rpm
